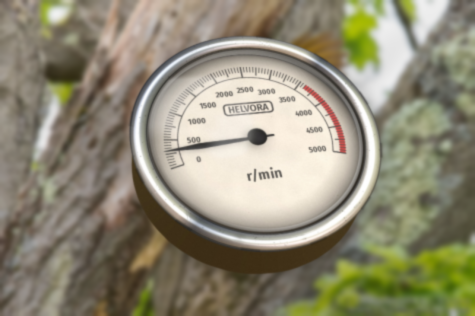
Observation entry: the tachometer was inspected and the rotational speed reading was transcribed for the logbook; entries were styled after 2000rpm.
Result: 250rpm
